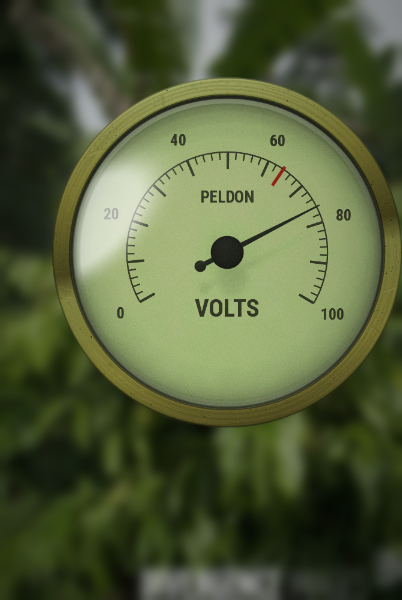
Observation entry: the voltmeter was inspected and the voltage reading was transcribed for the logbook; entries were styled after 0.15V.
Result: 76V
